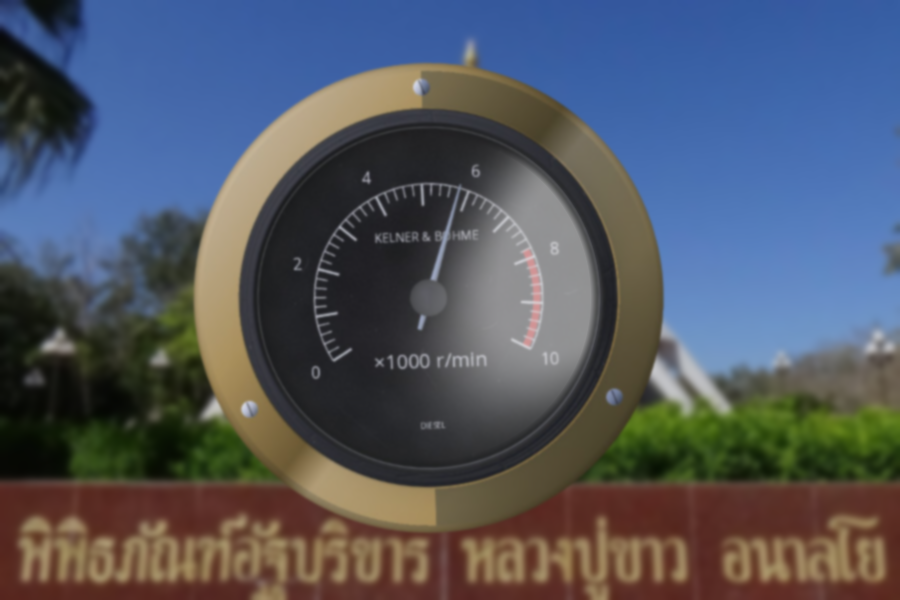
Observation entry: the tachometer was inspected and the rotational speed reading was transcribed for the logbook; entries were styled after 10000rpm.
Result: 5800rpm
